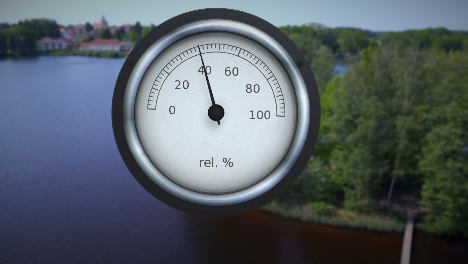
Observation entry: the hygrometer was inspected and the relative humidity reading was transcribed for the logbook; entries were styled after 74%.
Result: 40%
